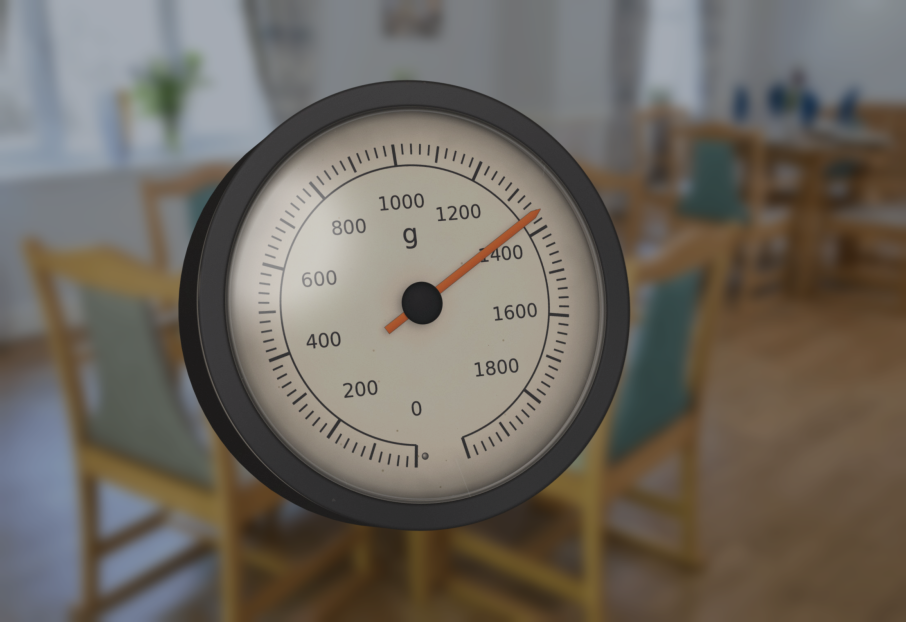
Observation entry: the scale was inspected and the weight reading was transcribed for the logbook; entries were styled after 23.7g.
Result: 1360g
